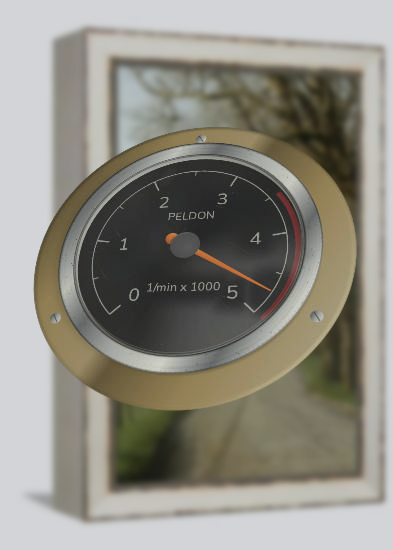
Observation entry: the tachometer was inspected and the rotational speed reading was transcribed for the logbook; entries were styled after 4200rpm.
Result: 4750rpm
